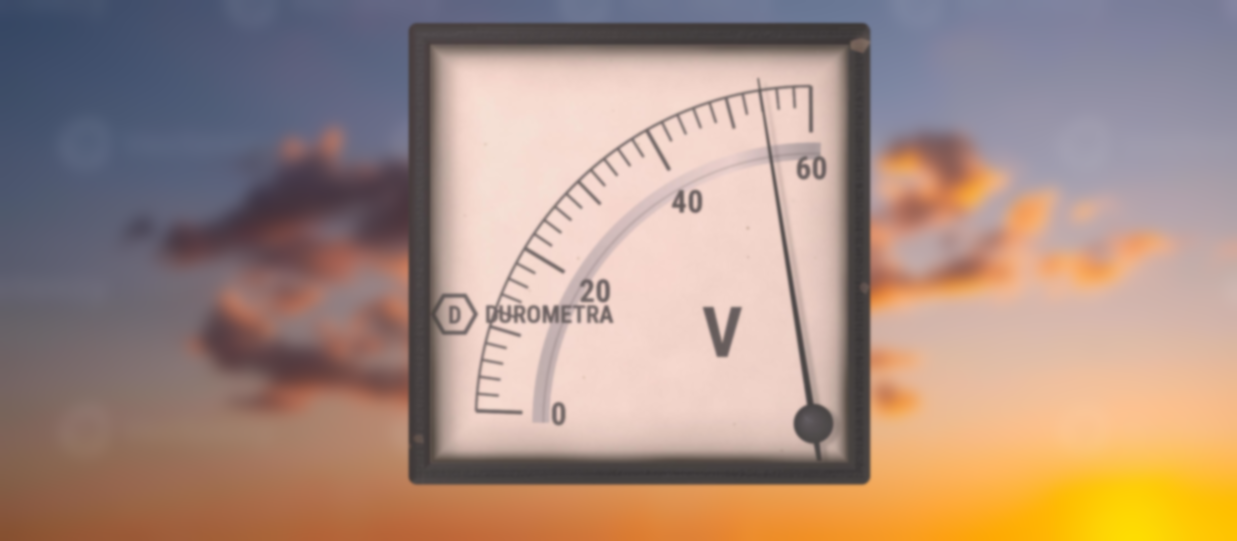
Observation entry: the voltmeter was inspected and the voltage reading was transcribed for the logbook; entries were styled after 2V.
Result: 54V
